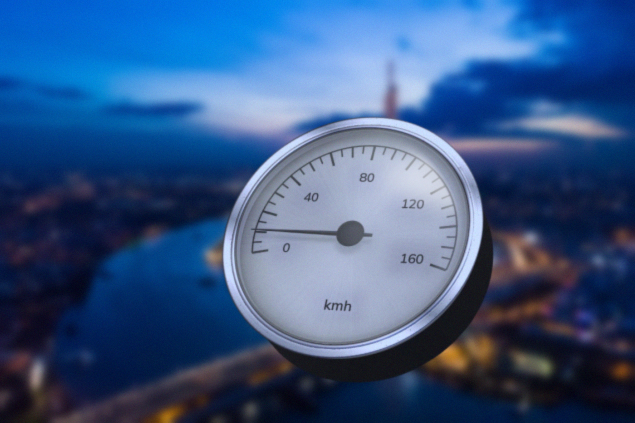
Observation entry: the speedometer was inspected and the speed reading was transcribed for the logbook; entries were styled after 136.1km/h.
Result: 10km/h
